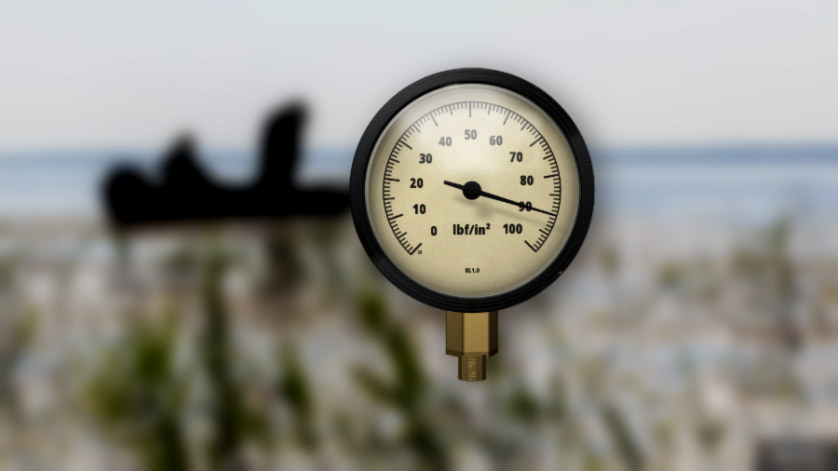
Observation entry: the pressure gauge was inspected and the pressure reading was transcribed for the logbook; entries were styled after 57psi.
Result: 90psi
